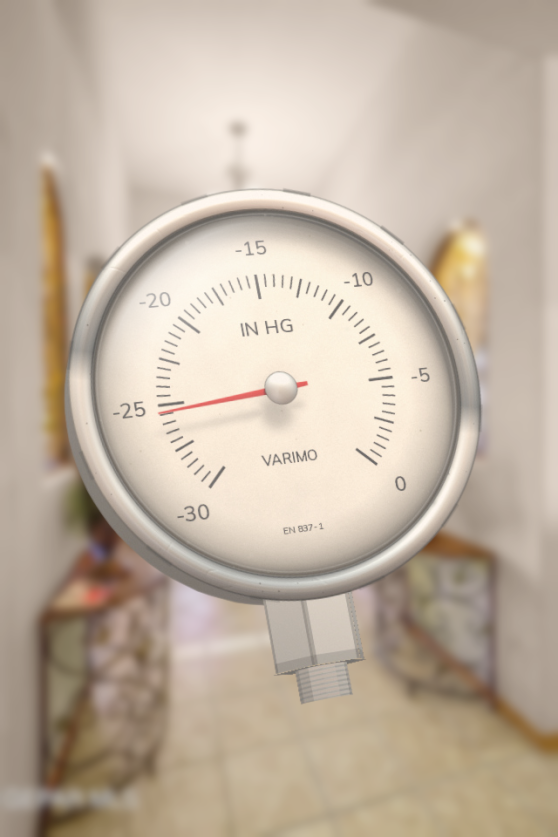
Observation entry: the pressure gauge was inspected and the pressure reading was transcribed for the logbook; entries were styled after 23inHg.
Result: -25.5inHg
